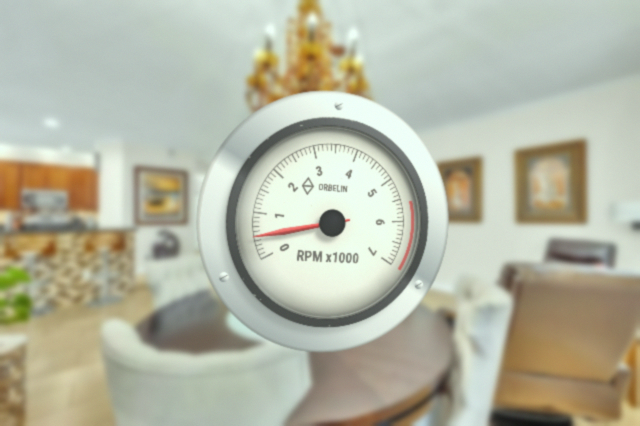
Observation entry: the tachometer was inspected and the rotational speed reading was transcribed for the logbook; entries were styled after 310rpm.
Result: 500rpm
